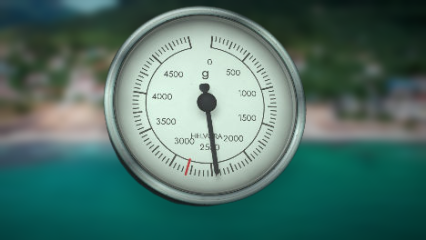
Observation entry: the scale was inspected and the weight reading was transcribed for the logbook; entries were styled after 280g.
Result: 2450g
